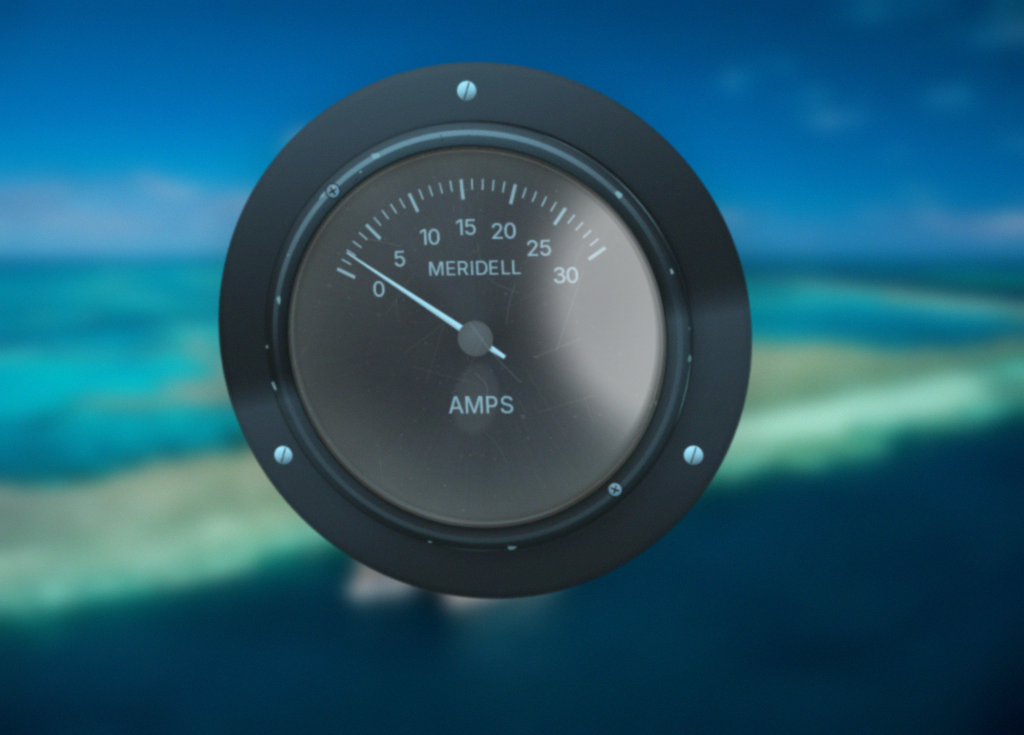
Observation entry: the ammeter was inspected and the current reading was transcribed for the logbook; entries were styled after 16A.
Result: 2A
